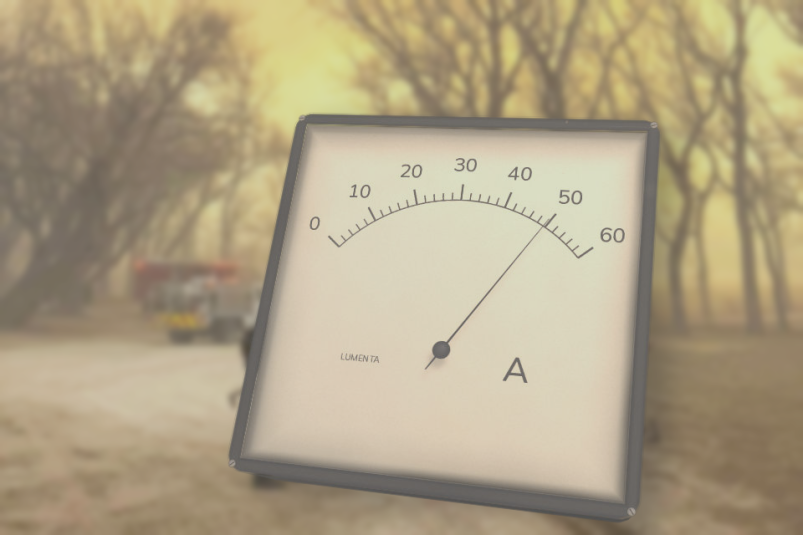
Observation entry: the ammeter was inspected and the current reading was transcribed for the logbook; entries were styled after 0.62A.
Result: 50A
